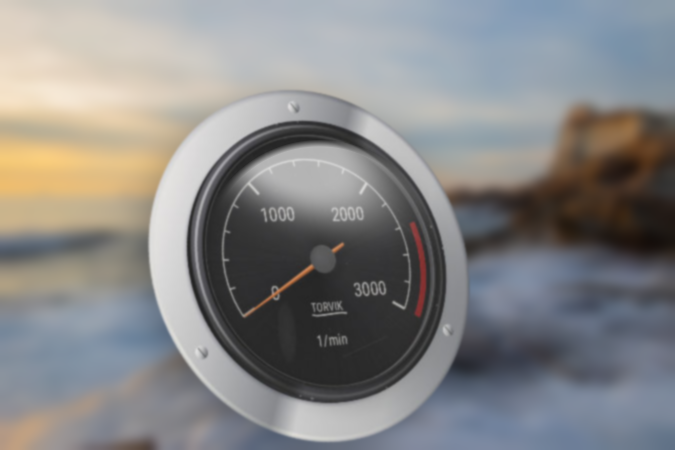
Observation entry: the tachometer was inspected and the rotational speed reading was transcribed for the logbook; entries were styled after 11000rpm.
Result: 0rpm
